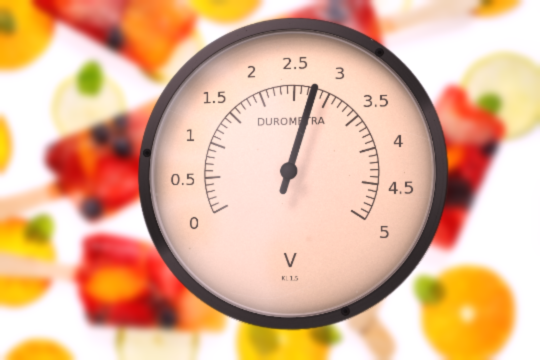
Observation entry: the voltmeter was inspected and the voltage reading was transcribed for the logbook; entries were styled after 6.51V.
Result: 2.8V
